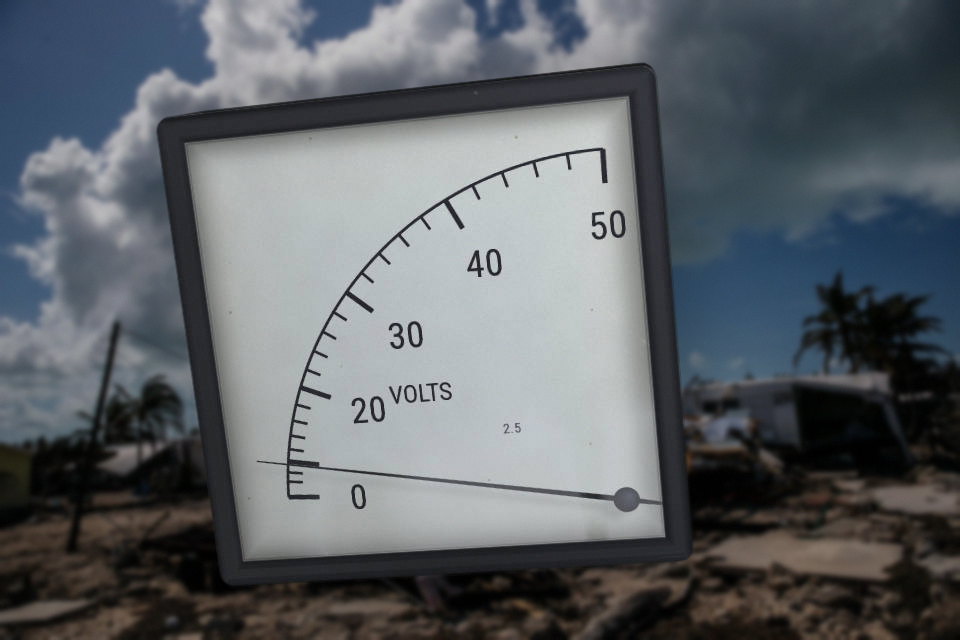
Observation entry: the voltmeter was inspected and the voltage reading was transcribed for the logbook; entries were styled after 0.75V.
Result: 10V
